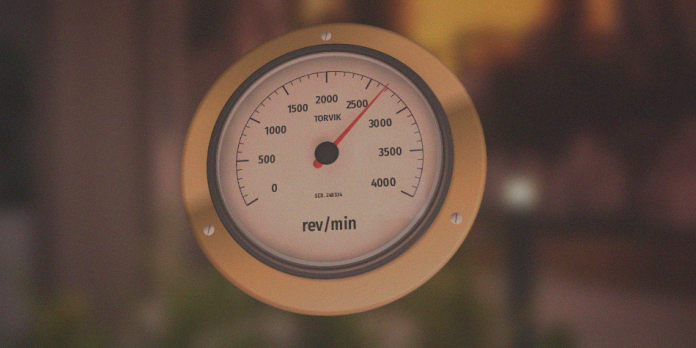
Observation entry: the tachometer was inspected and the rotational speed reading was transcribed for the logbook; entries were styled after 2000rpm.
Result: 2700rpm
